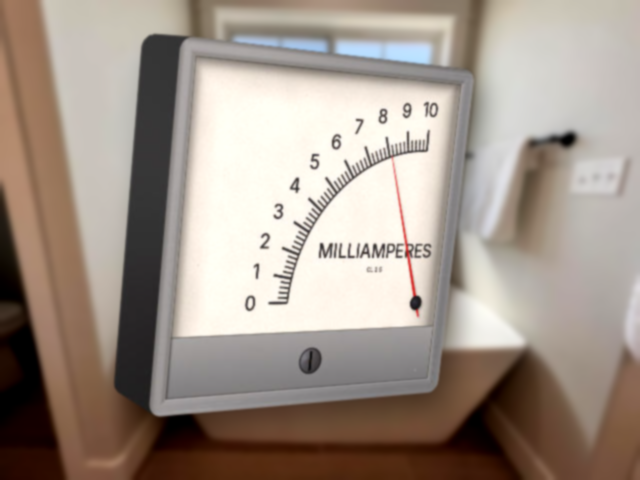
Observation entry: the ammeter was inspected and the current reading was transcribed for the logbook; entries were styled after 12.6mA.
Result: 8mA
